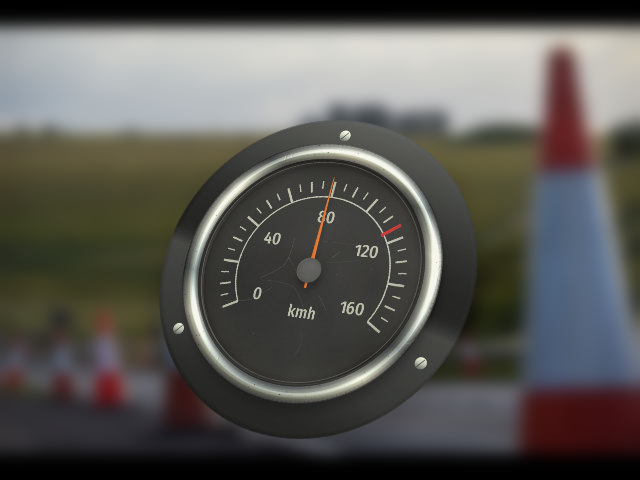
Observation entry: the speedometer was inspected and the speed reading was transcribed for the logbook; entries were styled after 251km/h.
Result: 80km/h
